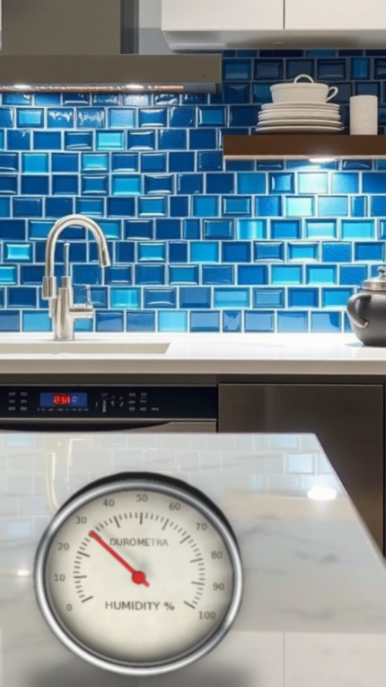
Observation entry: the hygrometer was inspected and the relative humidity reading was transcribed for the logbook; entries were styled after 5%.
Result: 30%
